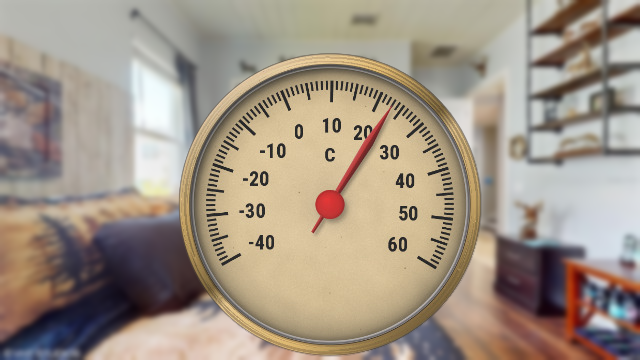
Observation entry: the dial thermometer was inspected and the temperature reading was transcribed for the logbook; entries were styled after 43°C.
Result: 23°C
